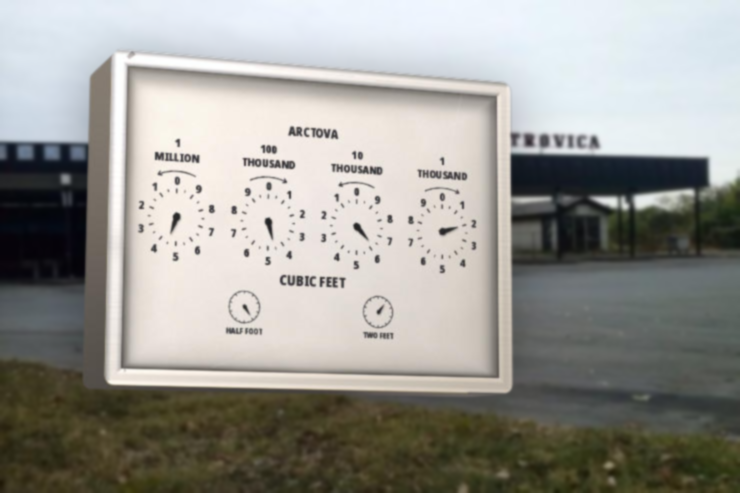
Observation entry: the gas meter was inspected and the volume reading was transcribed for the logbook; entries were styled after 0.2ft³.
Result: 446200ft³
